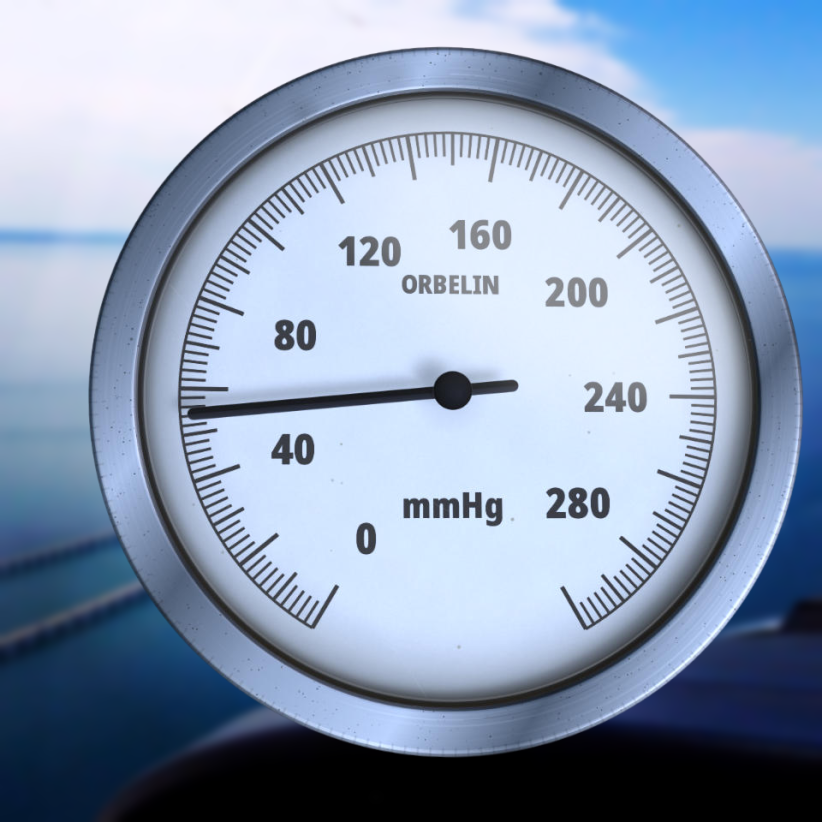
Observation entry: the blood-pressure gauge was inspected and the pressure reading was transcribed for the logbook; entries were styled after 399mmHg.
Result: 54mmHg
